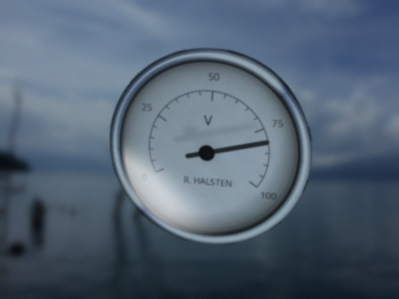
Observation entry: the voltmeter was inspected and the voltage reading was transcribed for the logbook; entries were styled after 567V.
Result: 80V
